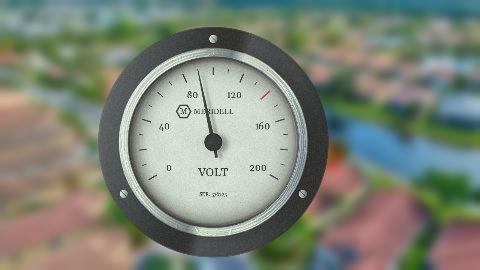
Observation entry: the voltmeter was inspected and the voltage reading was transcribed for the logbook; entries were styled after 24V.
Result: 90V
